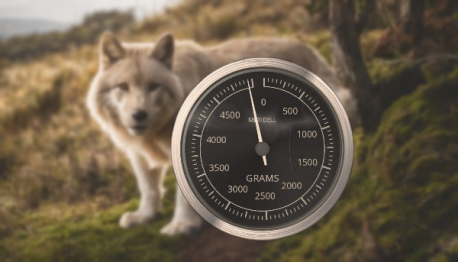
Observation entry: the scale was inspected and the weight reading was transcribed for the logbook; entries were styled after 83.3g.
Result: 4950g
